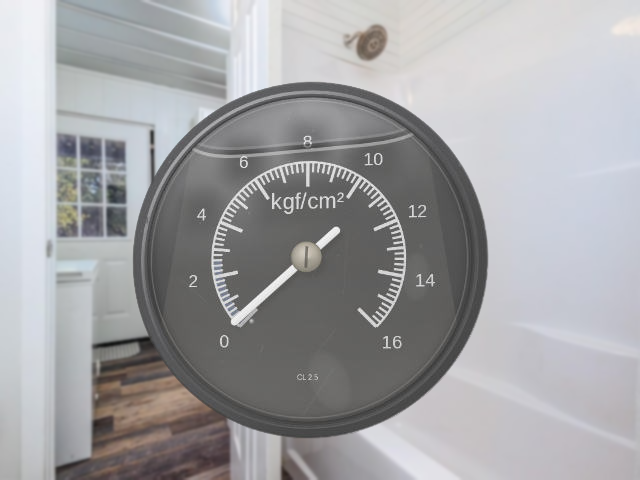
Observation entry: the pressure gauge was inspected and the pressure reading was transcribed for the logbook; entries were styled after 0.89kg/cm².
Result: 0.2kg/cm²
